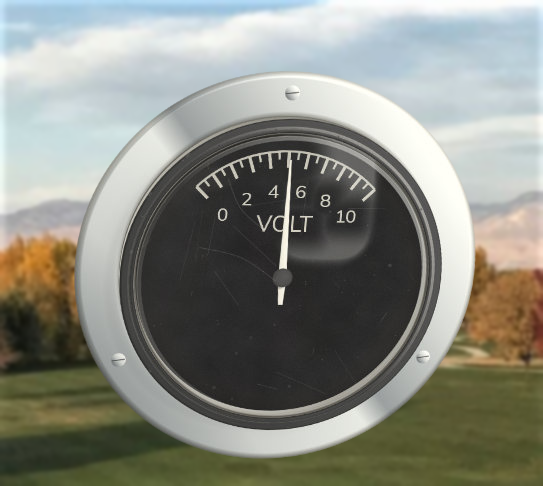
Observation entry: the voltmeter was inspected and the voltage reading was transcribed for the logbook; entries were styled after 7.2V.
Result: 5V
